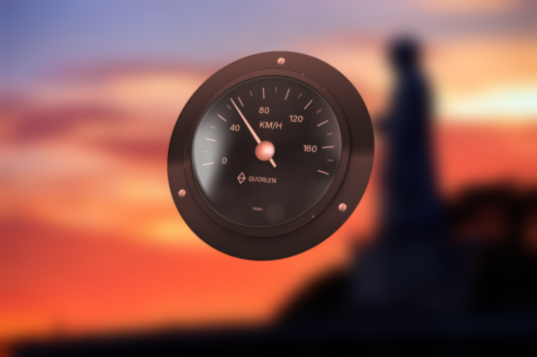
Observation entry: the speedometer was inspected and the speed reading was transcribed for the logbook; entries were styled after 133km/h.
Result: 55km/h
